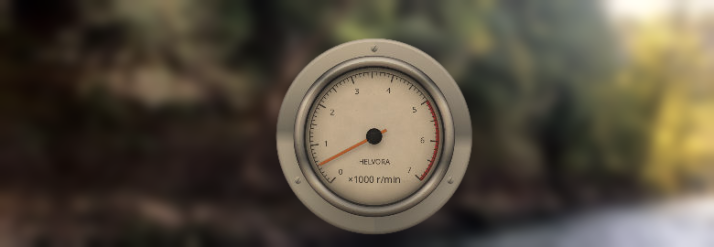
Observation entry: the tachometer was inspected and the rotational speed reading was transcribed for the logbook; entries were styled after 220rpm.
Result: 500rpm
